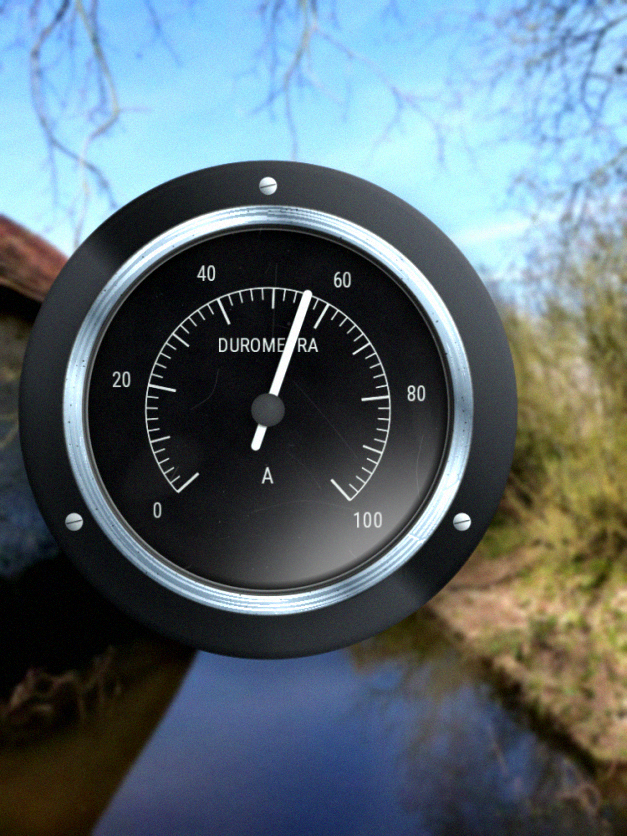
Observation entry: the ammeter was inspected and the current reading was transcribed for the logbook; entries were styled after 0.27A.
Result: 56A
